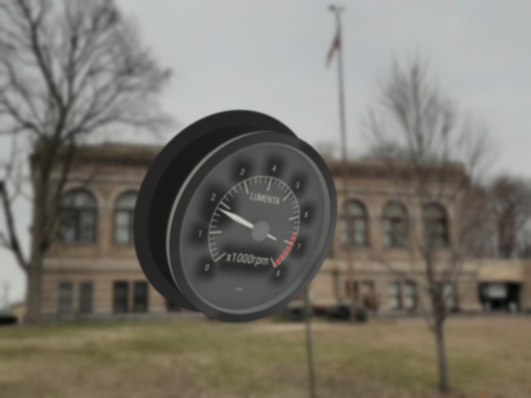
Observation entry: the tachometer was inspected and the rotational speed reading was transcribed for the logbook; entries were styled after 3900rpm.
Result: 1800rpm
